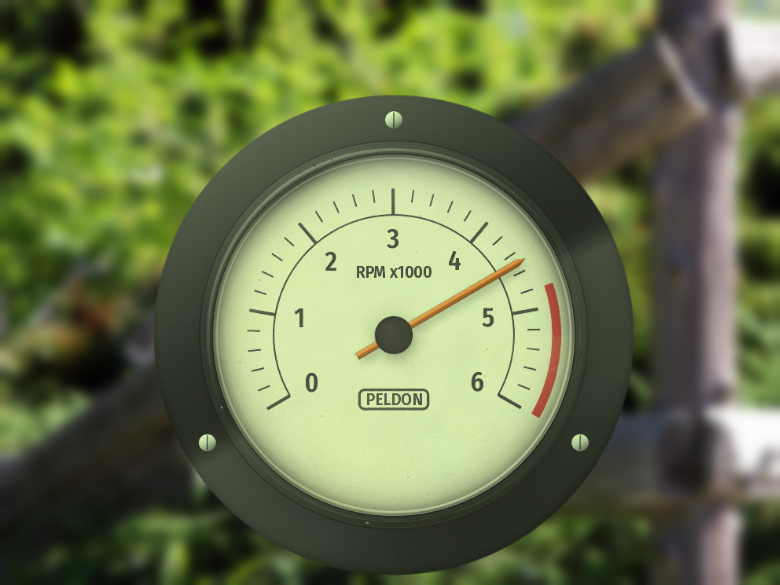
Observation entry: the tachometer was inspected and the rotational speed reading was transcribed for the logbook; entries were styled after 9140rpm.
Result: 4500rpm
